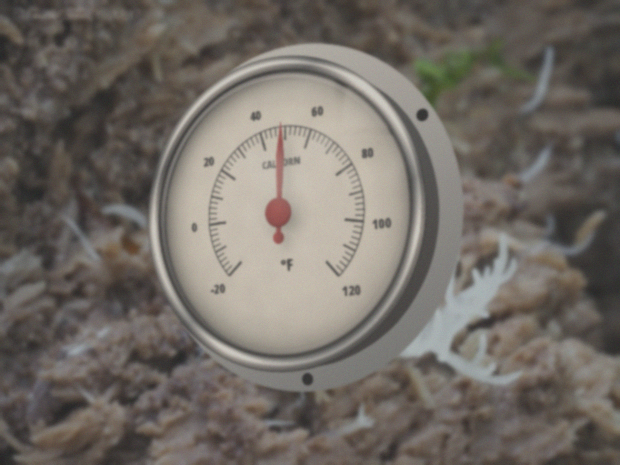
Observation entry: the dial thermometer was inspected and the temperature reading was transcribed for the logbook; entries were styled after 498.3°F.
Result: 50°F
